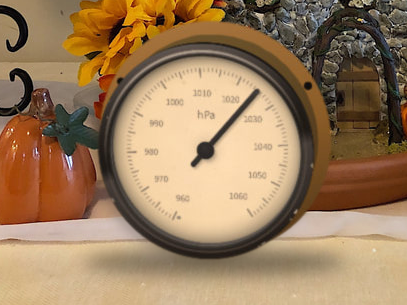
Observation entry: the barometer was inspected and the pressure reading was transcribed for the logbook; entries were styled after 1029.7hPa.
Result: 1025hPa
